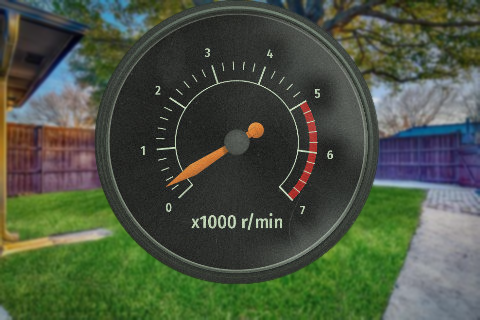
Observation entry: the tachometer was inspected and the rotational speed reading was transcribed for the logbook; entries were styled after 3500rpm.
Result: 300rpm
